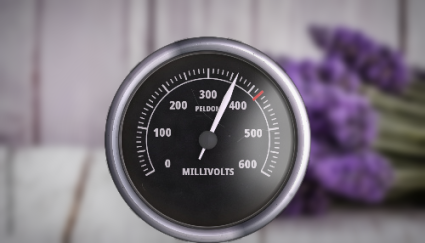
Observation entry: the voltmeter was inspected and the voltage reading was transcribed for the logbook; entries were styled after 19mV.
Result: 360mV
